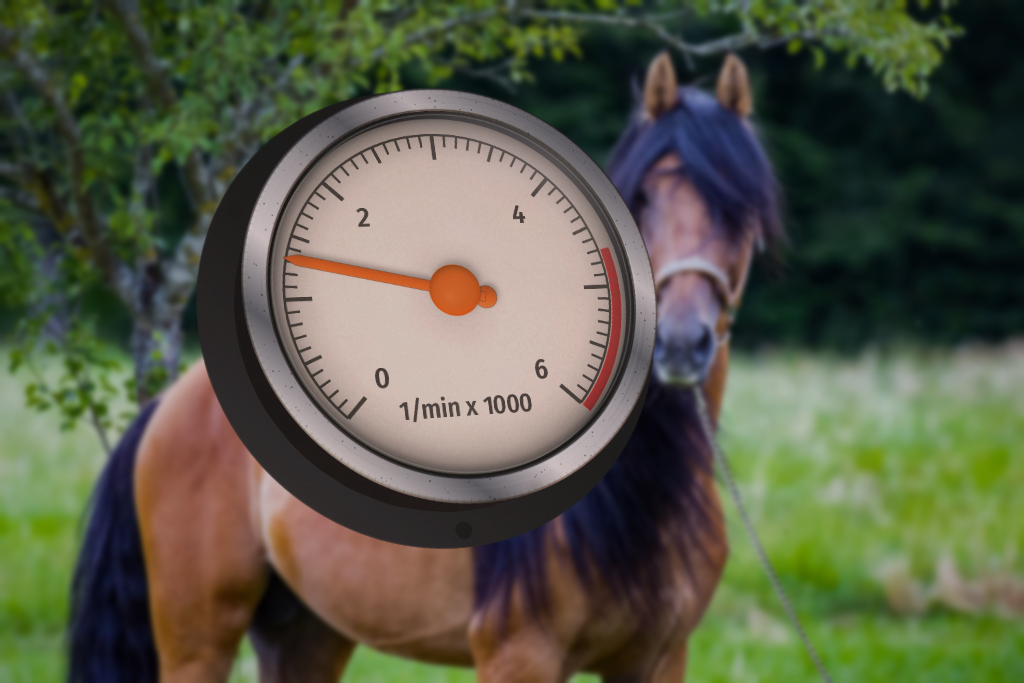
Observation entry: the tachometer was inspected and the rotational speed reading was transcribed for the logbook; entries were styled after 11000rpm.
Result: 1300rpm
